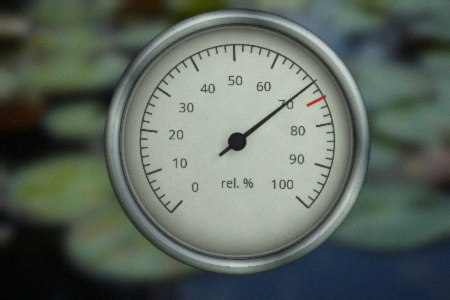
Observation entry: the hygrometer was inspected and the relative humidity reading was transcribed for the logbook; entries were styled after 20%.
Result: 70%
